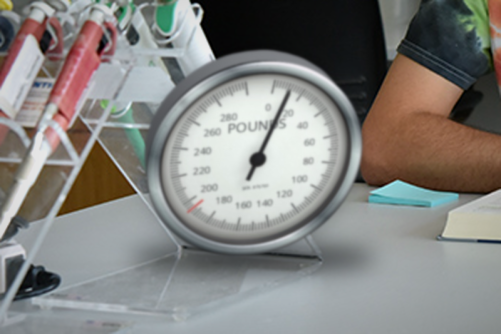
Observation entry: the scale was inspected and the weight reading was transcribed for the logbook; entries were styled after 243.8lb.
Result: 10lb
